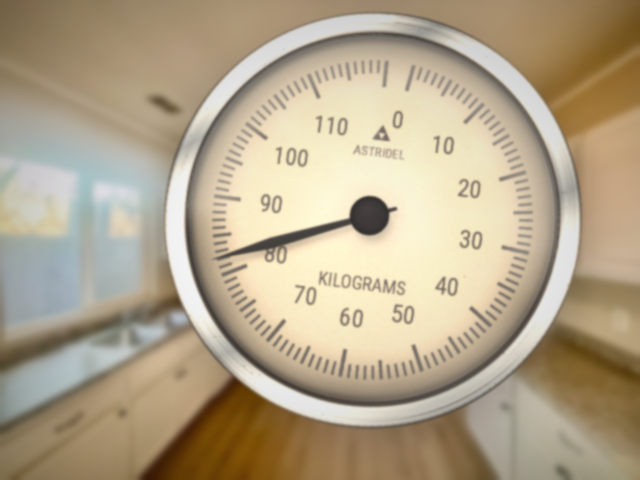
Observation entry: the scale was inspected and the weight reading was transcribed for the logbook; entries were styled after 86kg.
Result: 82kg
